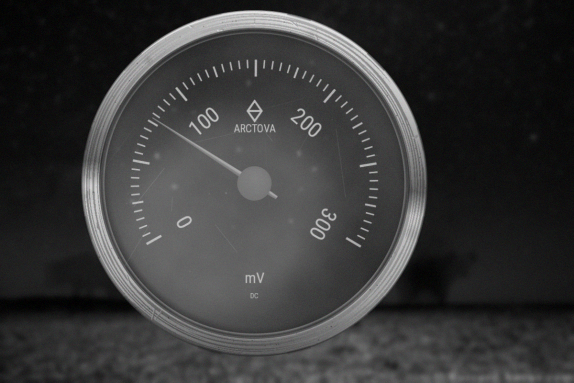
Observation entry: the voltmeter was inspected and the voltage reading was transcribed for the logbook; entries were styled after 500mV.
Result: 77.5mV
